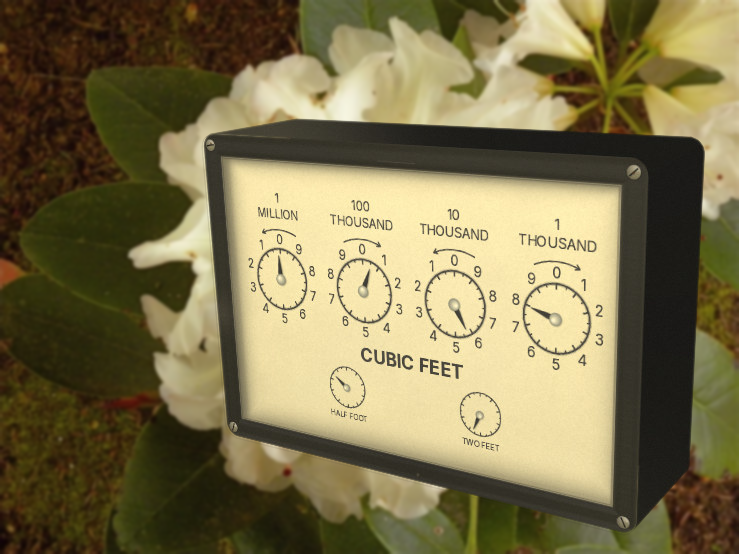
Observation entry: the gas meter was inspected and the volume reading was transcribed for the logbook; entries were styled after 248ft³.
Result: 5800ft³
